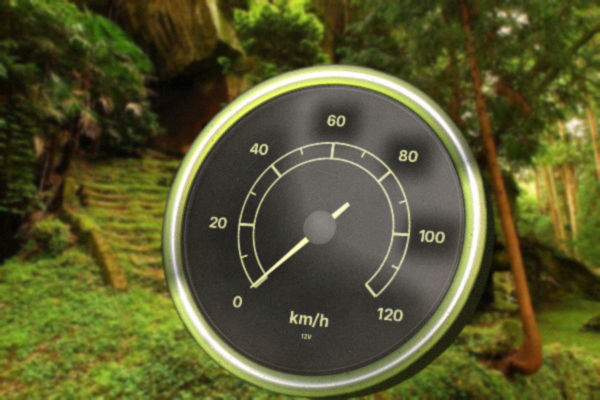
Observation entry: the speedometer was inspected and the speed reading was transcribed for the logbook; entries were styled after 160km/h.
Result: 0km/h
